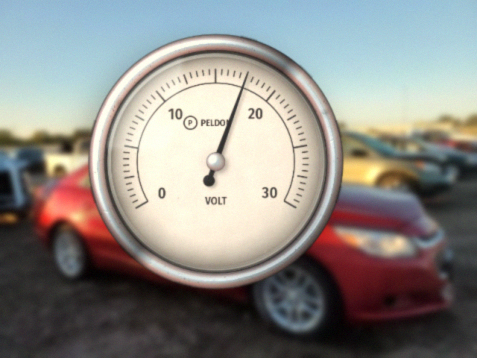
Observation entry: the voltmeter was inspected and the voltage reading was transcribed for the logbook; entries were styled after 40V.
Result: 17.5V
